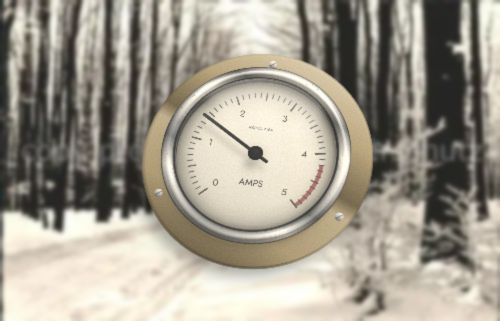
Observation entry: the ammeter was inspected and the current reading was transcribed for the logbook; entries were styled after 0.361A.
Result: 1.4A
